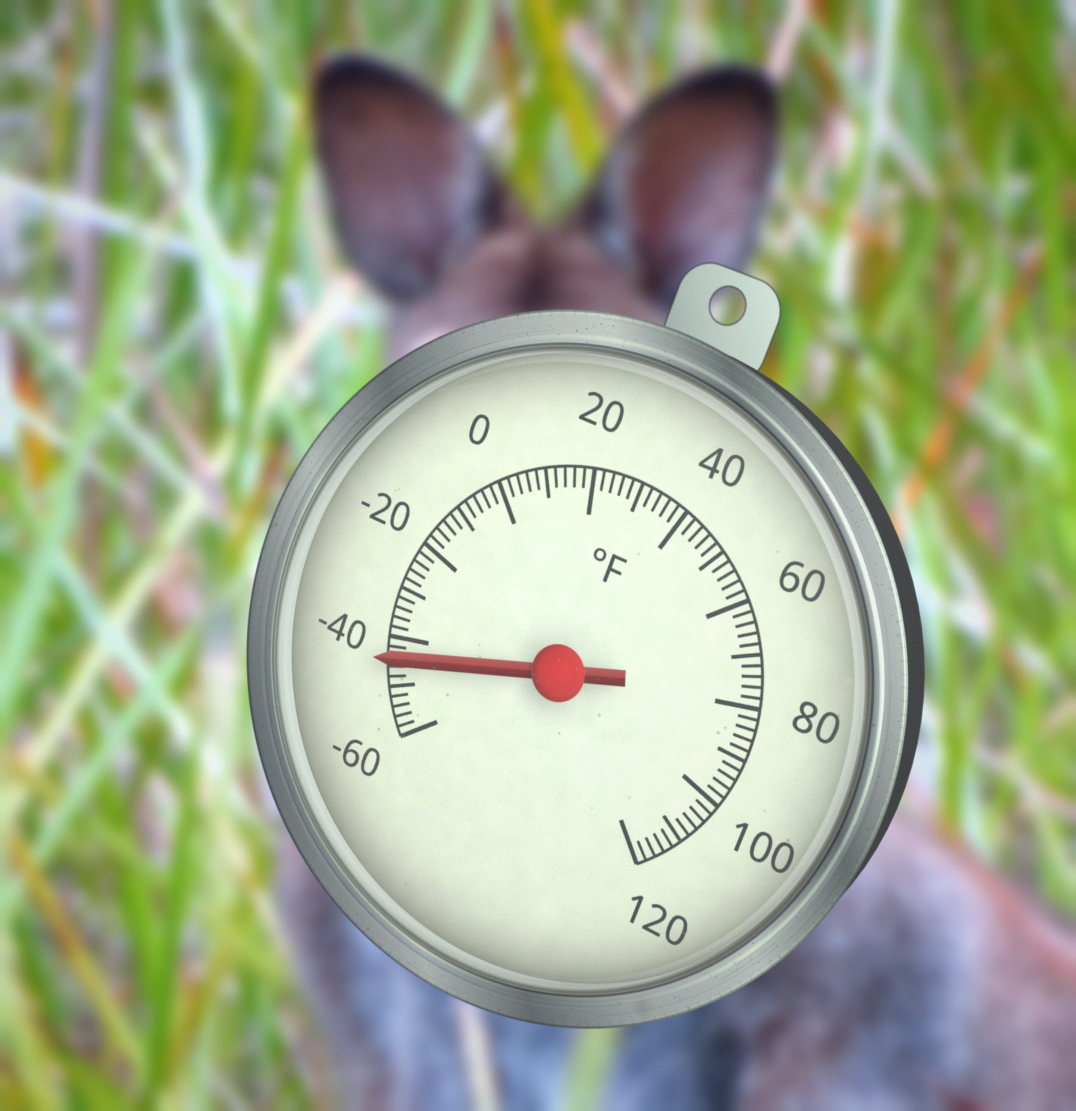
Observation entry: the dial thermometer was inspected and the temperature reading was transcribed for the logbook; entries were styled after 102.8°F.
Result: -44°F
